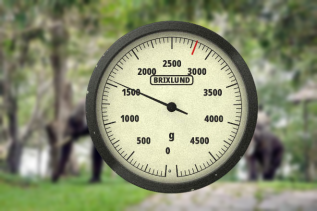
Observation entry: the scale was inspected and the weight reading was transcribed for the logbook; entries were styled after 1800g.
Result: 1550g
